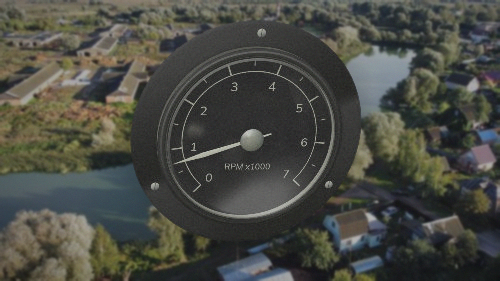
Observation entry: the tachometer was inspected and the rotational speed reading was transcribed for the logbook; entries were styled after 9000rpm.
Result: 750rpm
